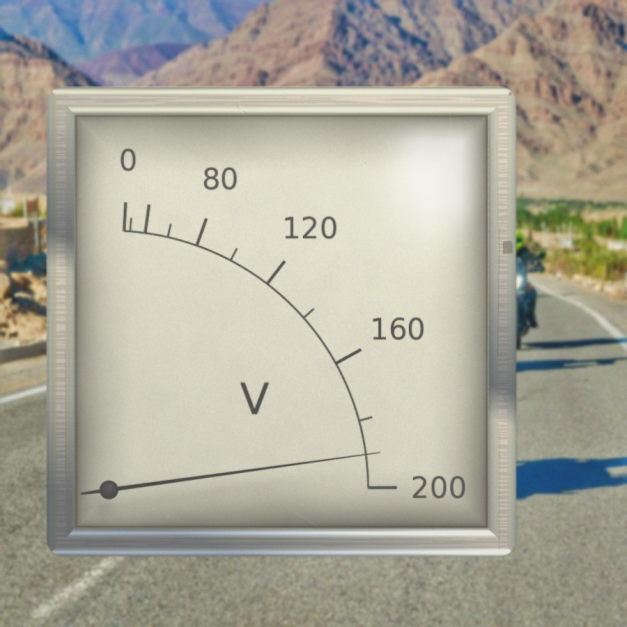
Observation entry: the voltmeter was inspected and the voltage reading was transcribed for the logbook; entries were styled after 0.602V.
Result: 190V
